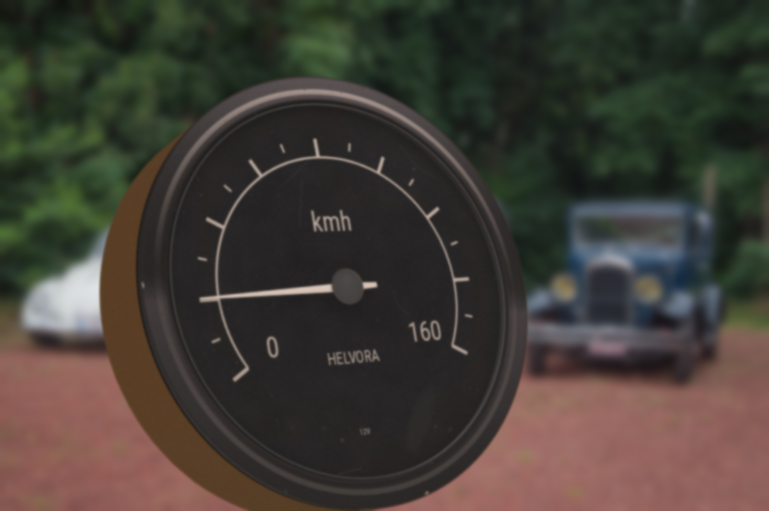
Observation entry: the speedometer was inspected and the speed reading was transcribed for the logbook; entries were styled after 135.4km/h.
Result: 20km/h
